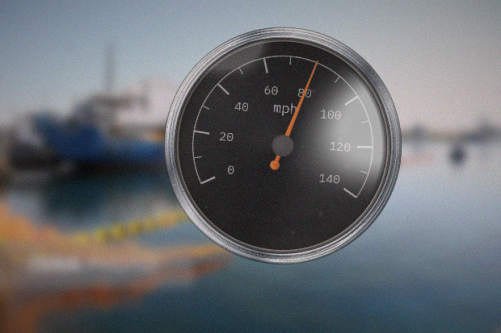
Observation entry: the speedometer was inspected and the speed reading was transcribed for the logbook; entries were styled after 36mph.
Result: 80mph
